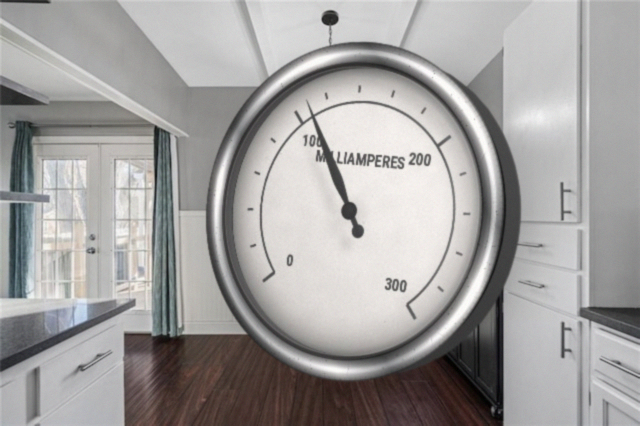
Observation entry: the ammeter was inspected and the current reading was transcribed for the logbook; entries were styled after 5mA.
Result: 110mA
